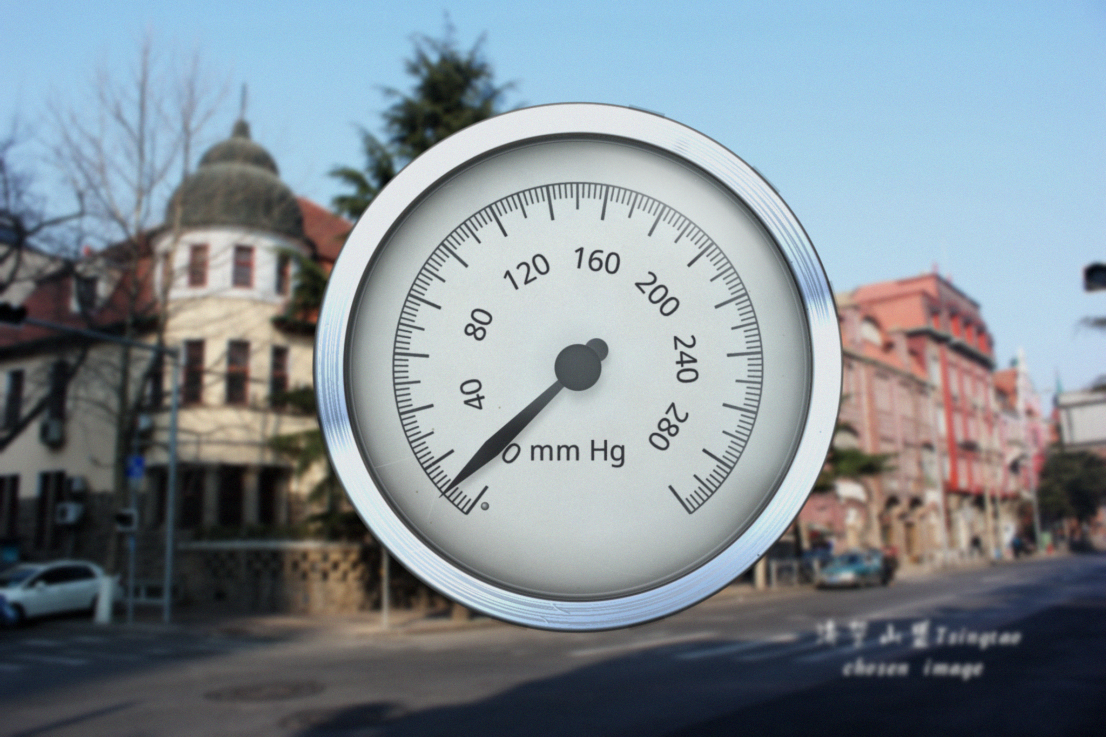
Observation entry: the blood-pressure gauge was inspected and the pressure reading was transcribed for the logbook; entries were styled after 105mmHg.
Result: 10mmHg
